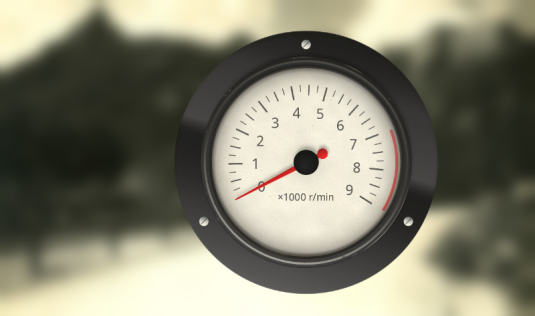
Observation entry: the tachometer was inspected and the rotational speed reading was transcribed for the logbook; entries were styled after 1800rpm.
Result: 0rpm
